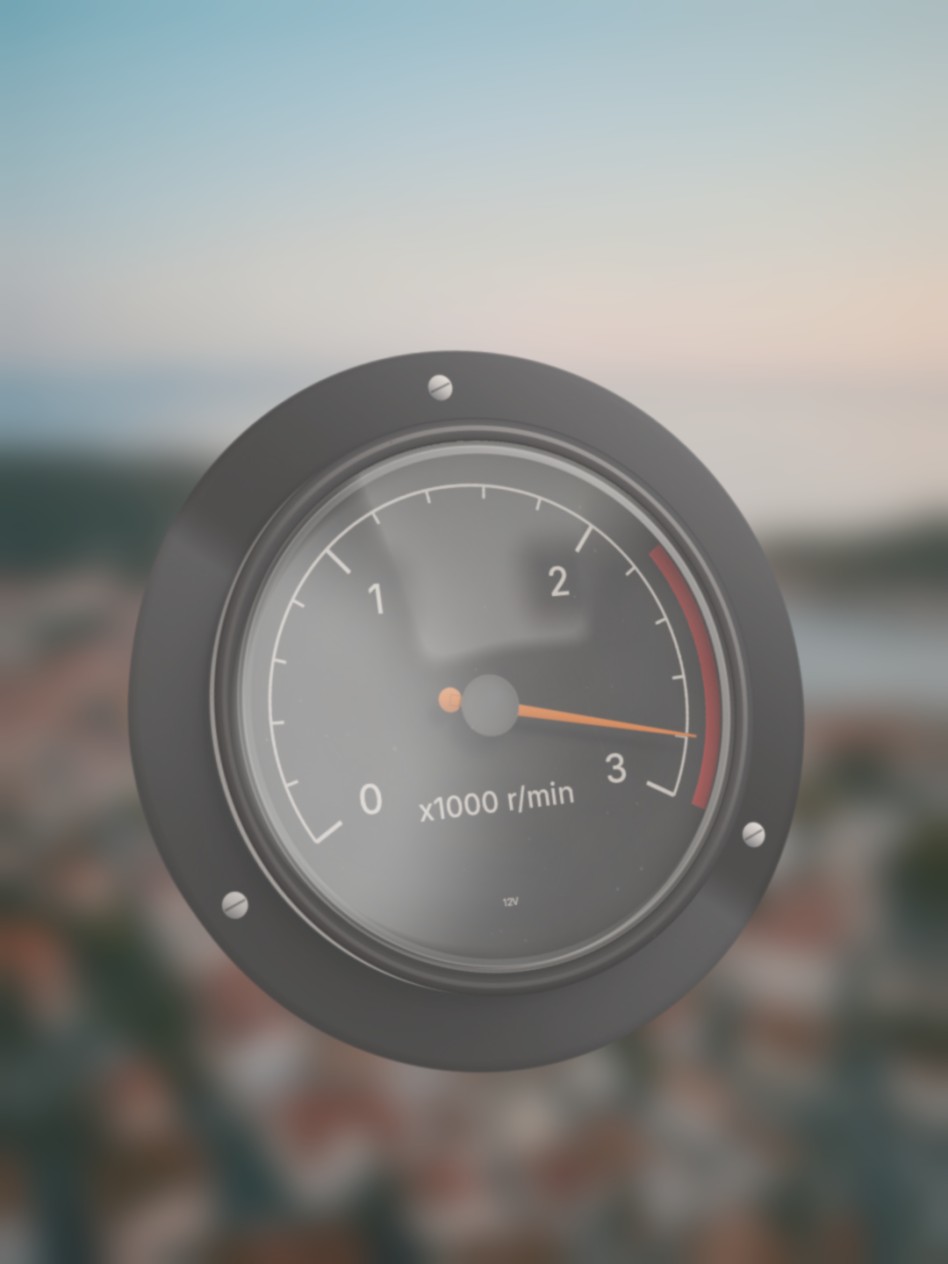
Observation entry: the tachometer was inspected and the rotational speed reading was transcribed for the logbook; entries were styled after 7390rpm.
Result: 2800rpm
